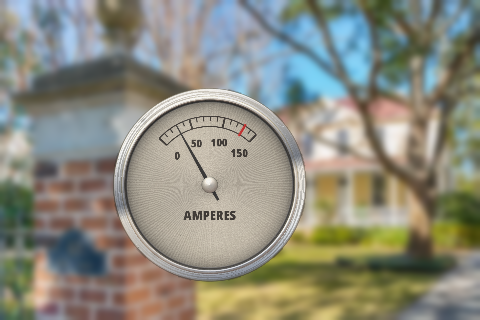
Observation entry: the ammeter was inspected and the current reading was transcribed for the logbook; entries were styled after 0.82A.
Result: 30A
